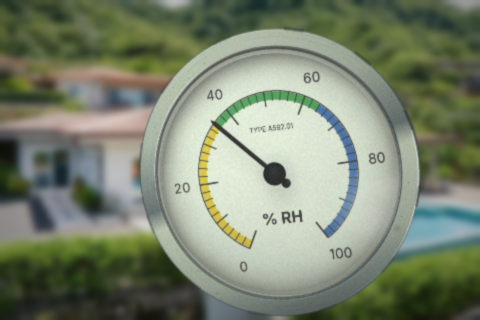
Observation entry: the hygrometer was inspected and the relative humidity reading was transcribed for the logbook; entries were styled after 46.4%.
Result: 36%
